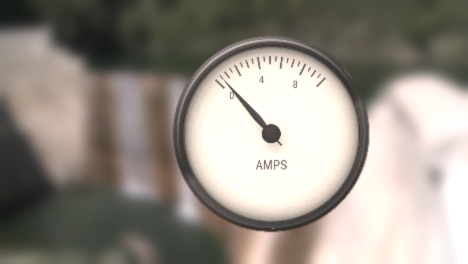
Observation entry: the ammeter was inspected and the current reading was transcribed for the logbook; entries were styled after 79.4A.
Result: 0.5A
